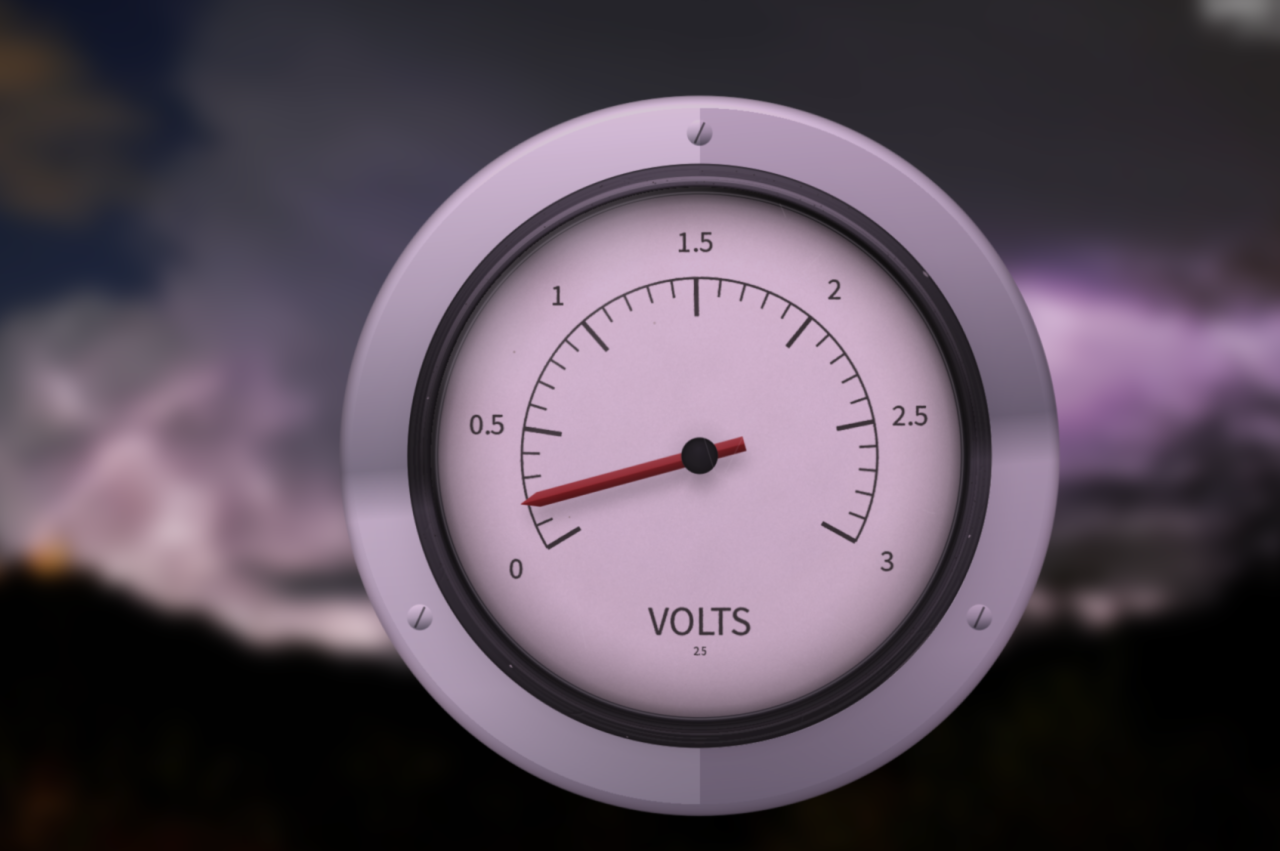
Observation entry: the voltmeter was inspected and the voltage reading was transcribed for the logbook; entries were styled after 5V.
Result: 0.2V
